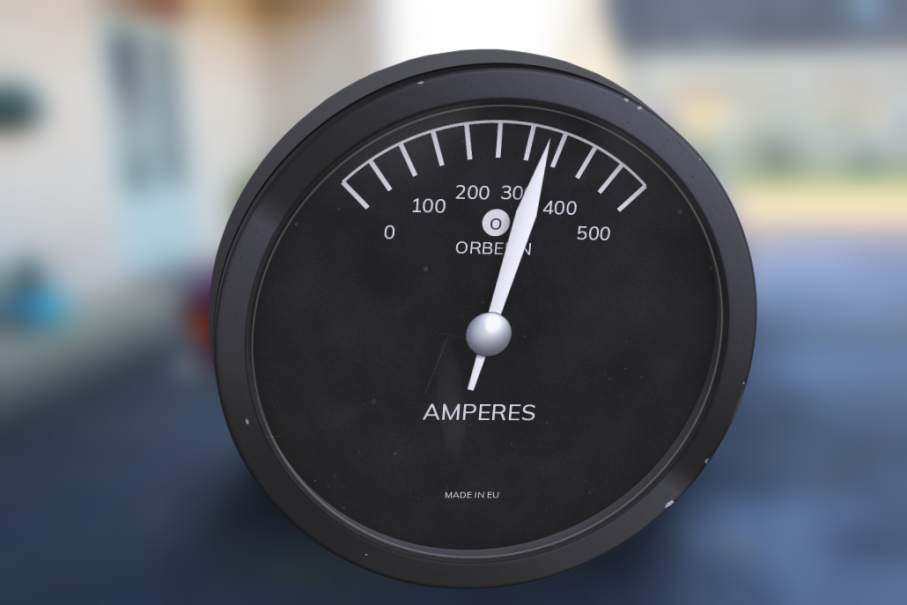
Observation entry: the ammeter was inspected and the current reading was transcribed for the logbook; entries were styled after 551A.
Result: 325A
